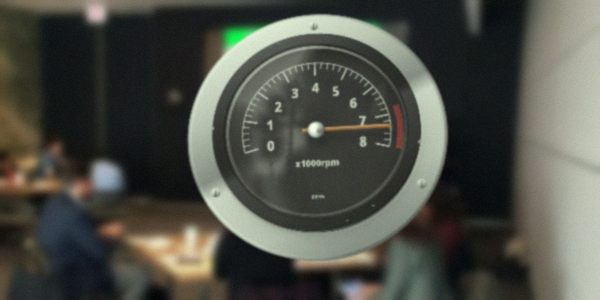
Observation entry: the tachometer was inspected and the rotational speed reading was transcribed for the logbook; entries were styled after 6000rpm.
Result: 7400rpm
